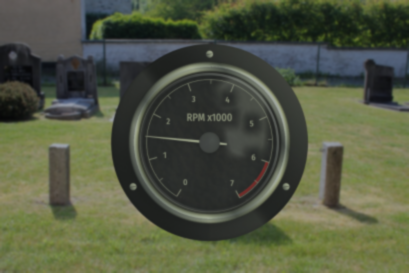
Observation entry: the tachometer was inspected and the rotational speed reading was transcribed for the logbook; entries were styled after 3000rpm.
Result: 1500rpm
